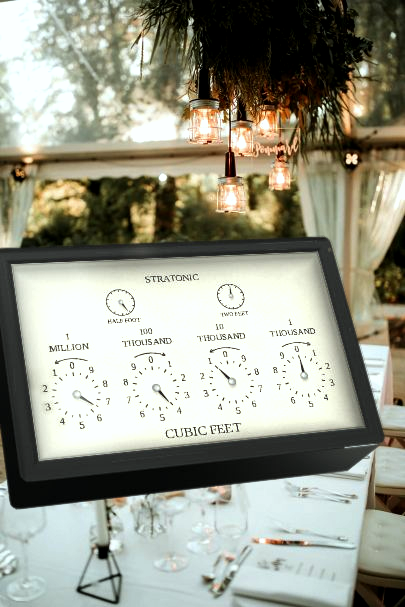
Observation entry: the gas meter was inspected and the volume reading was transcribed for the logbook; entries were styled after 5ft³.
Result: 641000ft³
